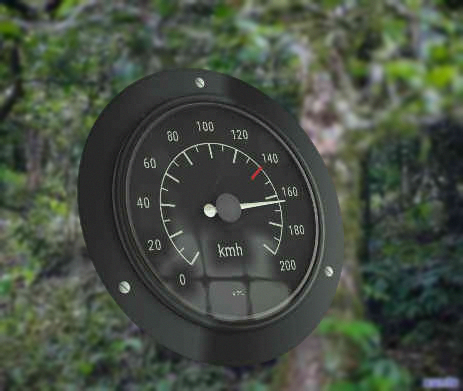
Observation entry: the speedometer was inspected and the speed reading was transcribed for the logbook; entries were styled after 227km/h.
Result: 165km/h
